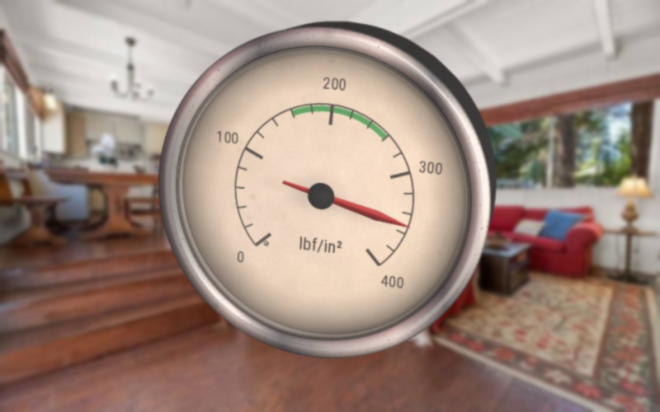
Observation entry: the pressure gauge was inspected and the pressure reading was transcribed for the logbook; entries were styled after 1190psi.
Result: 350psi
